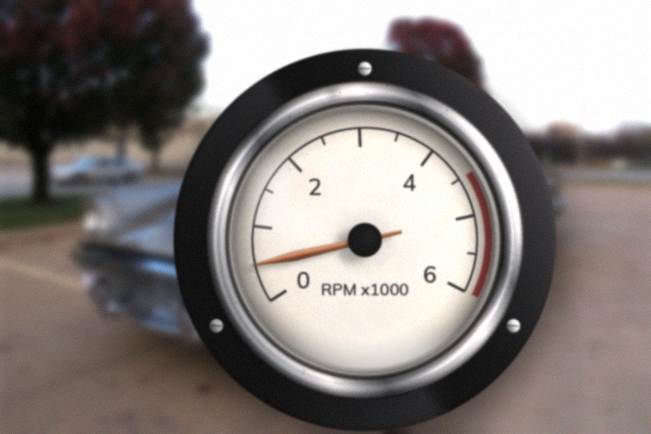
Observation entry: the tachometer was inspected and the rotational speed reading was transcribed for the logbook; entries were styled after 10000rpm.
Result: 500rpm
